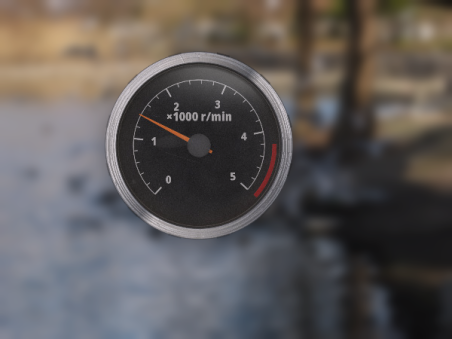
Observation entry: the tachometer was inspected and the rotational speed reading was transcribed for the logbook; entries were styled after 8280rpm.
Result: 1400rpm
